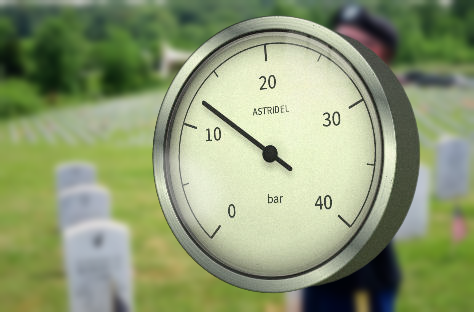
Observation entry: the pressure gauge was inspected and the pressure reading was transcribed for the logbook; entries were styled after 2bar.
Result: 12.5bar
